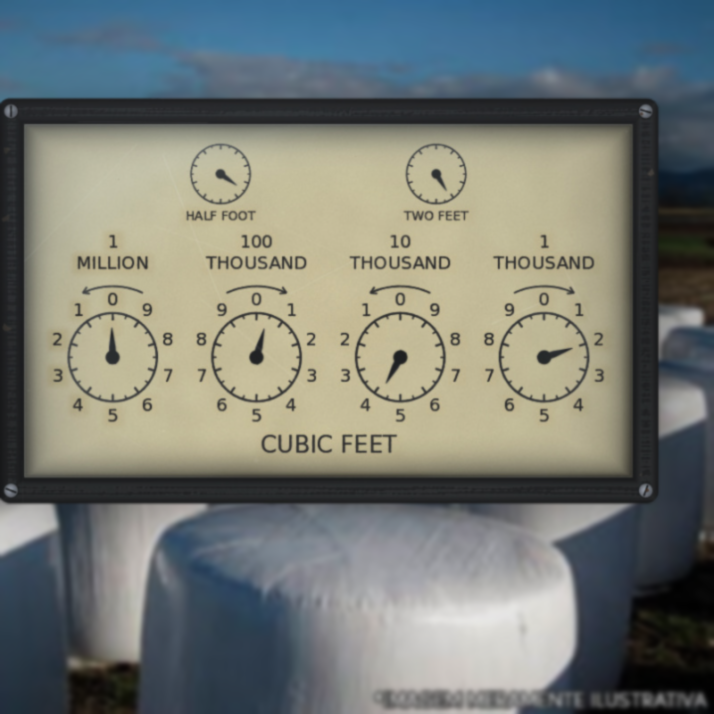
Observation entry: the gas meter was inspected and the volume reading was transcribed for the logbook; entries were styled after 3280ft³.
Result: 4200ft³
